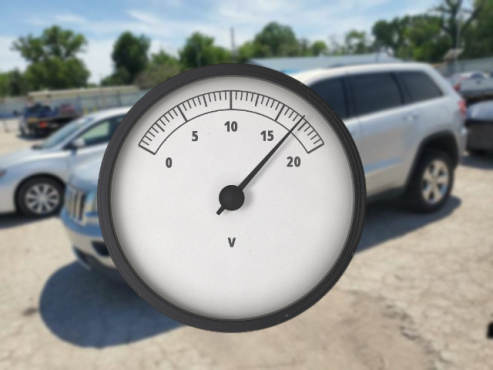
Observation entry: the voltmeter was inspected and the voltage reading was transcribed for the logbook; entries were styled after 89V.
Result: 17V
